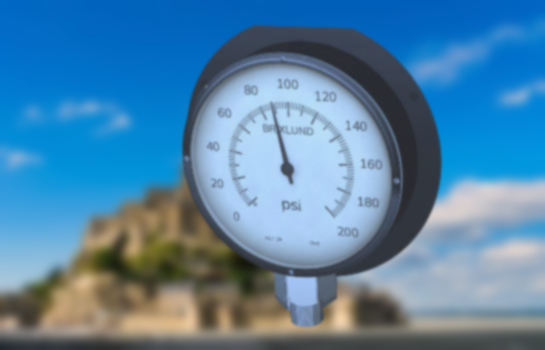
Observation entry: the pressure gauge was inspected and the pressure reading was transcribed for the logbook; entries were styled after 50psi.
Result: 90psi
